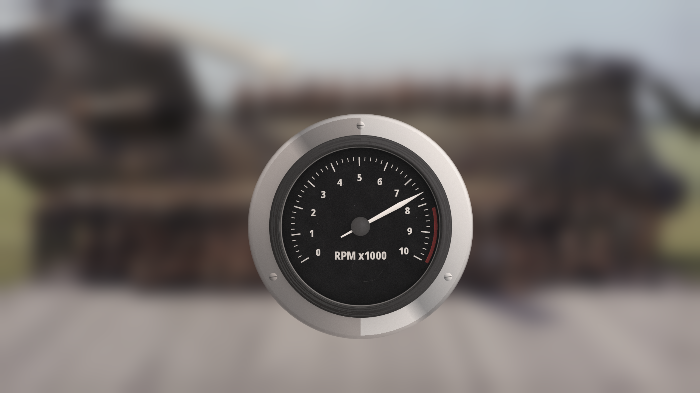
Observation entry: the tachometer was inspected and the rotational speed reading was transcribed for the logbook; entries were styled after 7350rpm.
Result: 7600rpm
